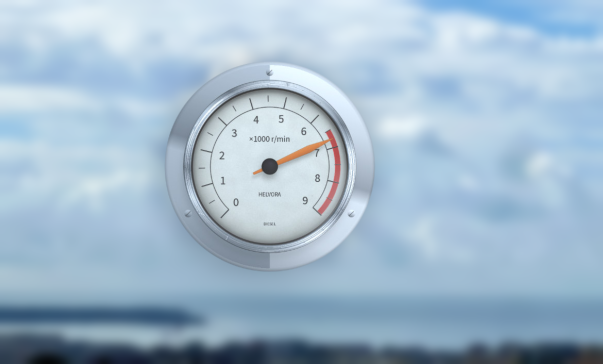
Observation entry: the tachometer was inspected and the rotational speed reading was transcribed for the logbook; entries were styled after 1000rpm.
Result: 6750rpm
